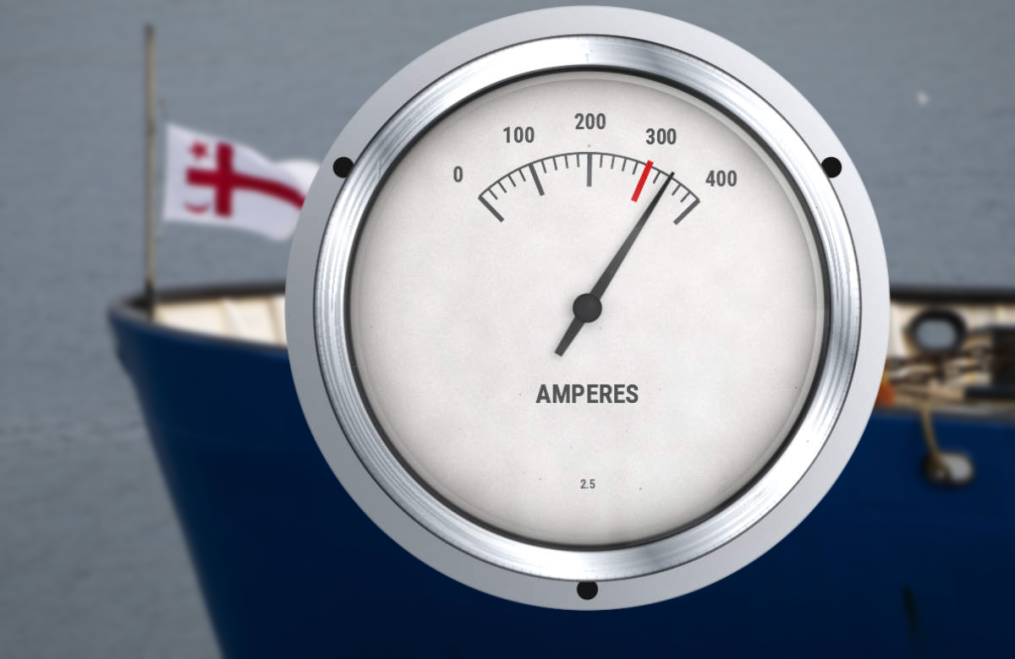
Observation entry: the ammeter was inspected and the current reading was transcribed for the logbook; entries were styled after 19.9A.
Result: 340A
